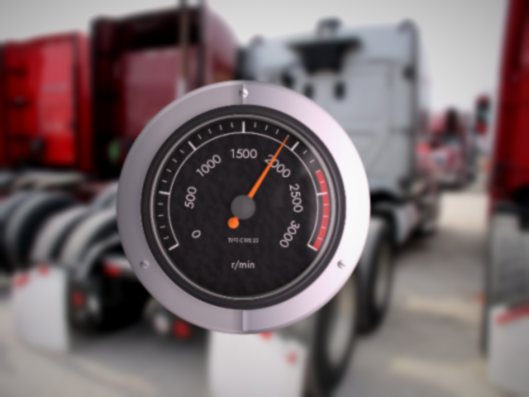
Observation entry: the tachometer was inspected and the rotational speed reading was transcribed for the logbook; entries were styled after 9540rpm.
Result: 1900rpm
